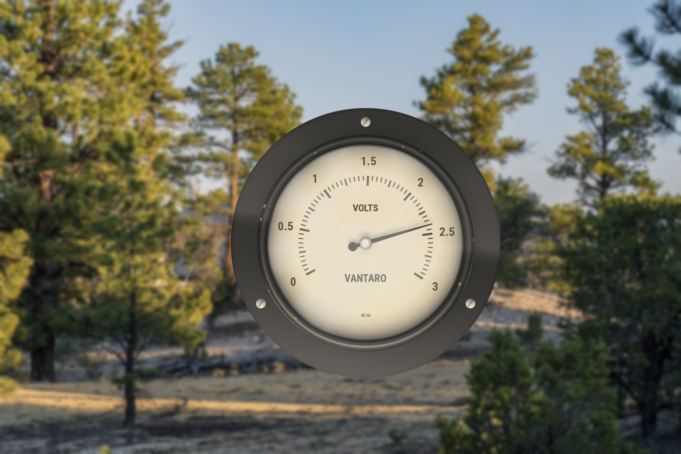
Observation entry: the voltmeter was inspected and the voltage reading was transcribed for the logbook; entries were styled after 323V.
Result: 2.4V
